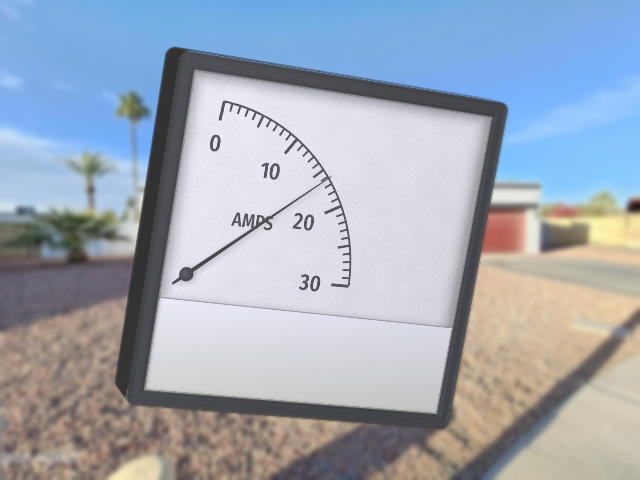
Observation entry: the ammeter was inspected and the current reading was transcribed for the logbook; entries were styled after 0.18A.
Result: 16A
